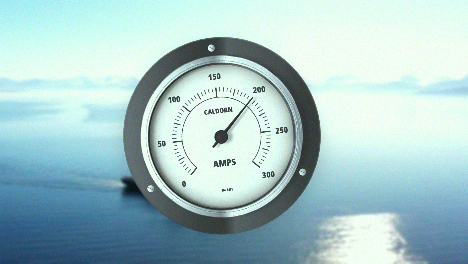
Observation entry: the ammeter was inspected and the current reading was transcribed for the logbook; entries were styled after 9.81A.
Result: 200A
